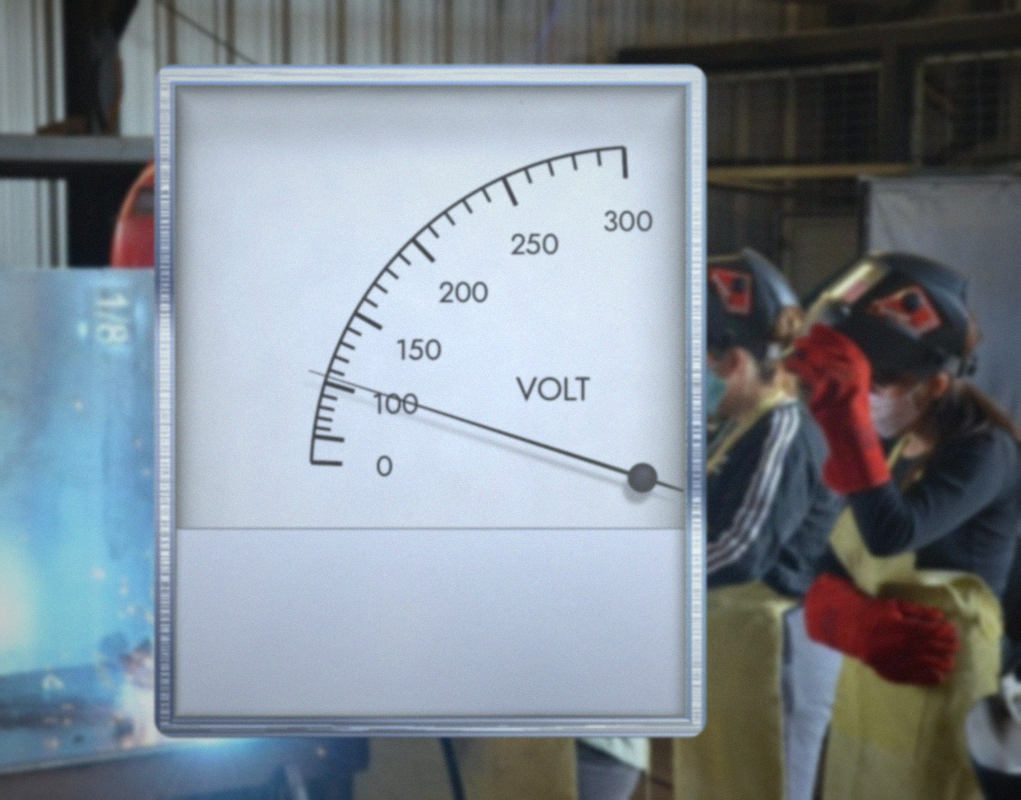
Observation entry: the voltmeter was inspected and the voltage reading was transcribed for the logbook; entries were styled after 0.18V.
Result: 105V
